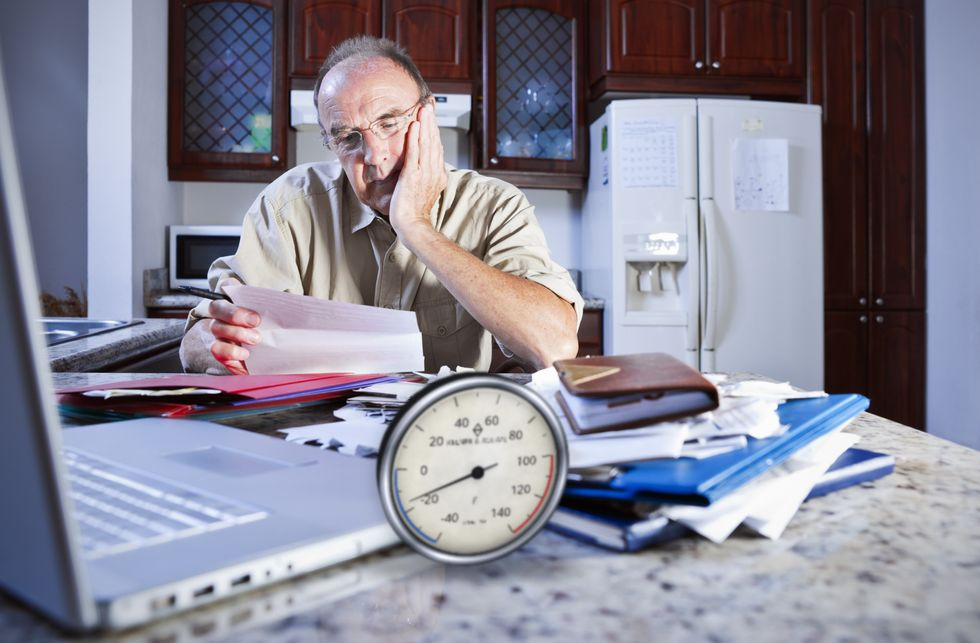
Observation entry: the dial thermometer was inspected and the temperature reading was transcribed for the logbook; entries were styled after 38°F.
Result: -15°F
